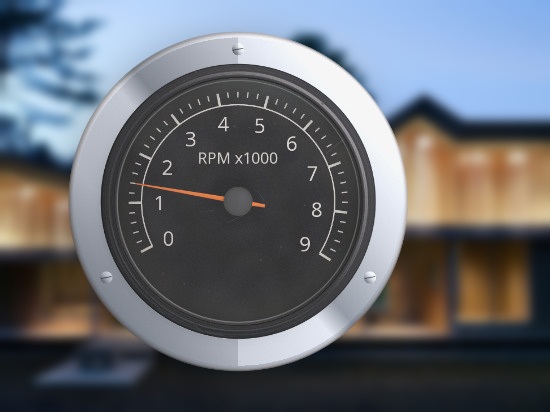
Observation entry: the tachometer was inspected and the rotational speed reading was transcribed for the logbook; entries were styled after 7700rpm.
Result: 1400rpm
